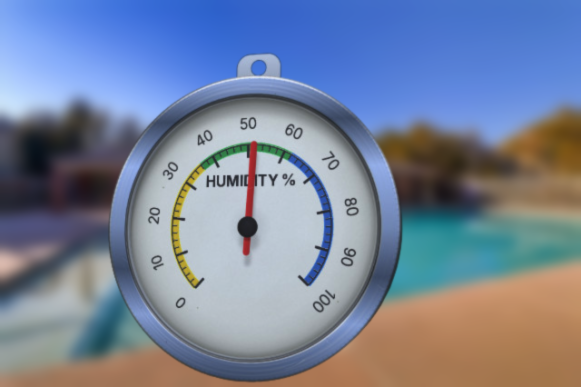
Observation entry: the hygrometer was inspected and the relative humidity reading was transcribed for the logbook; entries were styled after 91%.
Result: 52%
